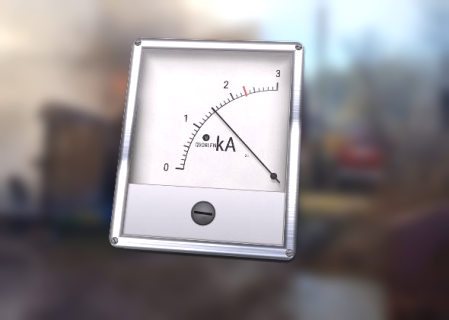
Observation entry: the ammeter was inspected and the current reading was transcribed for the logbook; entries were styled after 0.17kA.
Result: 1.5kA
